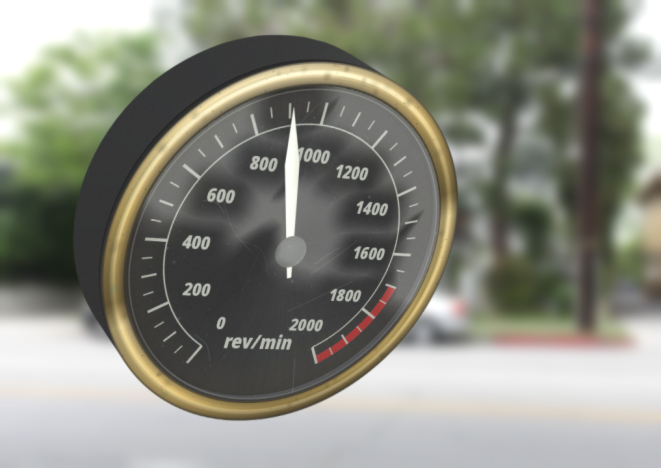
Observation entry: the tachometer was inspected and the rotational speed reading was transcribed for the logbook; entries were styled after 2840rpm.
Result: 900rpm
